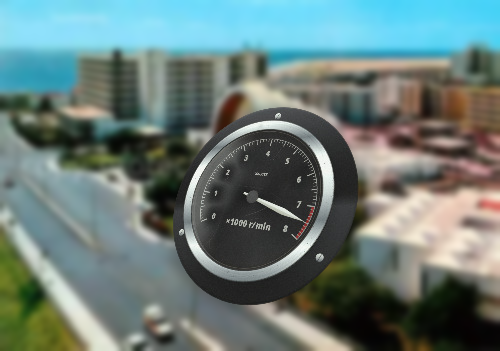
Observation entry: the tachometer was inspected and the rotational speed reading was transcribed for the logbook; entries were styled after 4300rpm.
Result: 7500rpm
